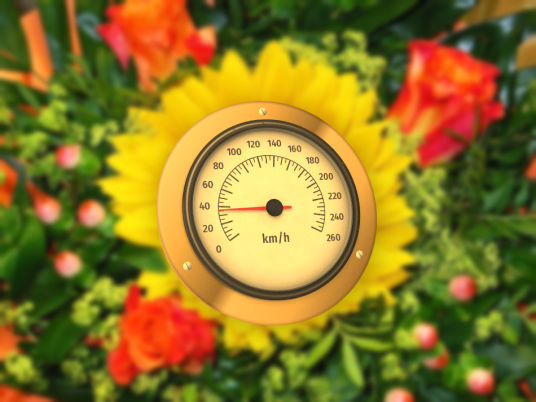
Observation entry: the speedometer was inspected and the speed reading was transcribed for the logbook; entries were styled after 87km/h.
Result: 35km/h
